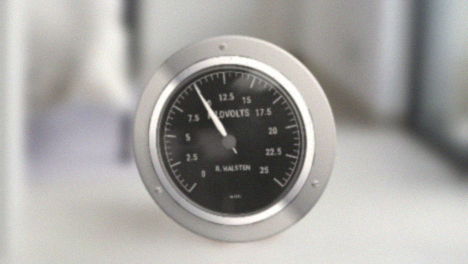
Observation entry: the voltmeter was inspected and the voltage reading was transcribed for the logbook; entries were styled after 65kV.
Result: 10kV
